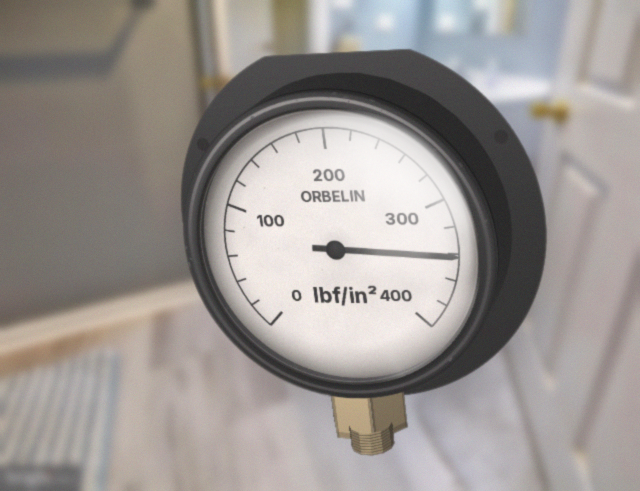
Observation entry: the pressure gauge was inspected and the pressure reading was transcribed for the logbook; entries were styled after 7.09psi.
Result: 340psi
